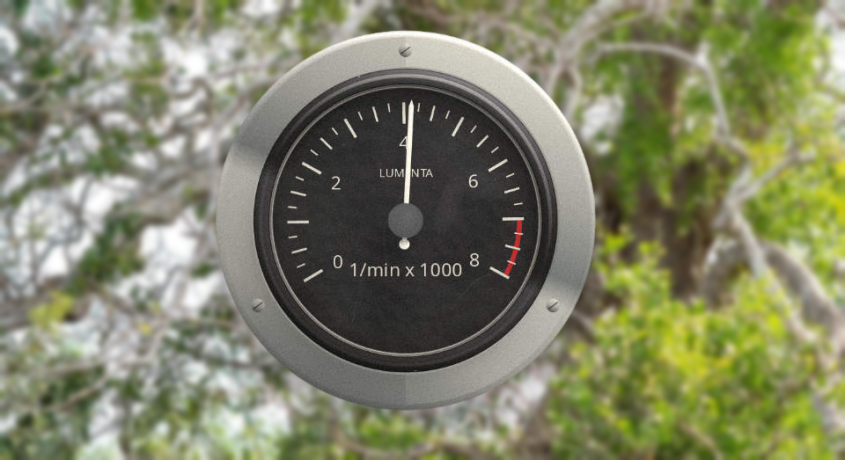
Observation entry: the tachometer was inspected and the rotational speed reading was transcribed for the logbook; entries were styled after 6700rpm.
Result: 4125rpm
